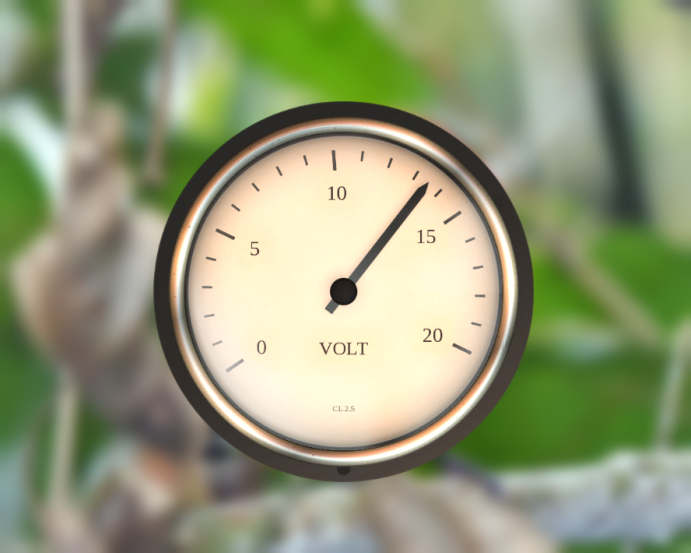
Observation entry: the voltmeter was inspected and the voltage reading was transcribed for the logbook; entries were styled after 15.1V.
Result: 13.5V
